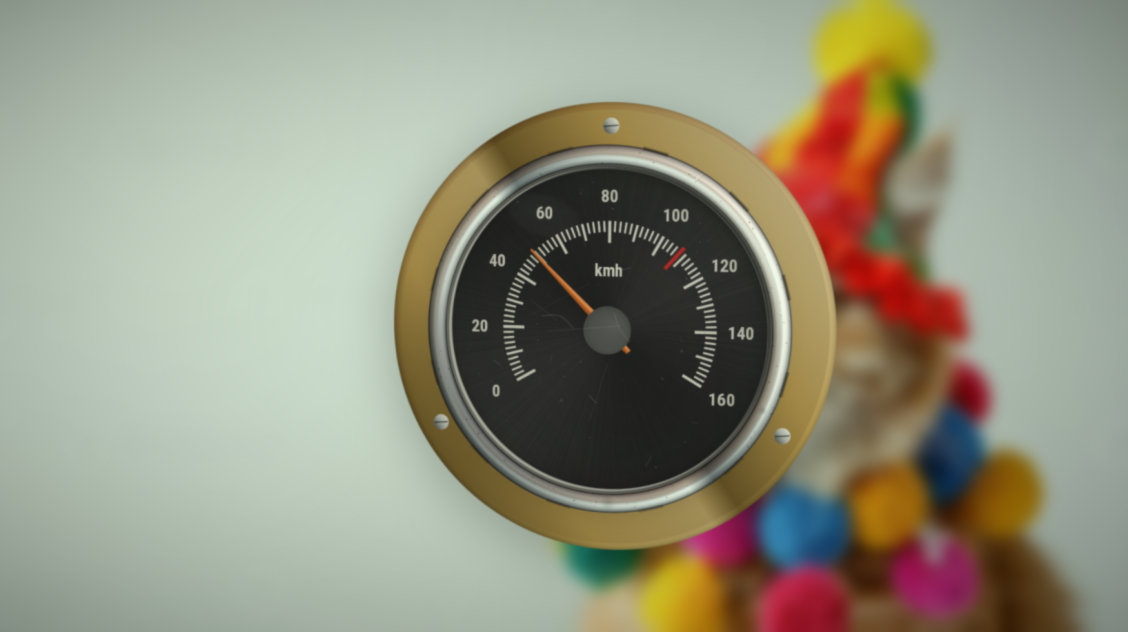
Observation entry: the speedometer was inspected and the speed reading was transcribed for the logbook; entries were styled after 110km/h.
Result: 50km/h
